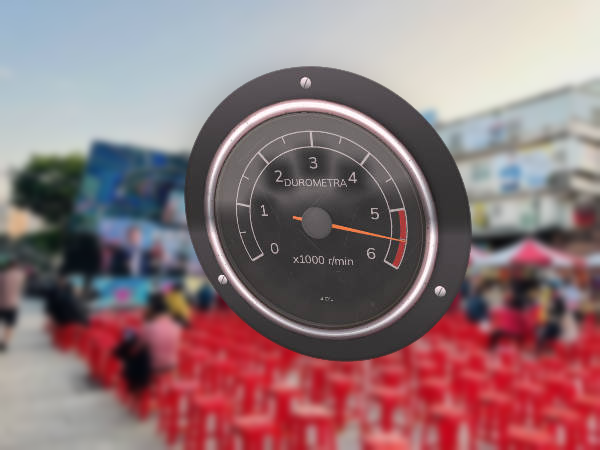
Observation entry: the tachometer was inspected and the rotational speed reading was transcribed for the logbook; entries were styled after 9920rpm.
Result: 5500rpm
